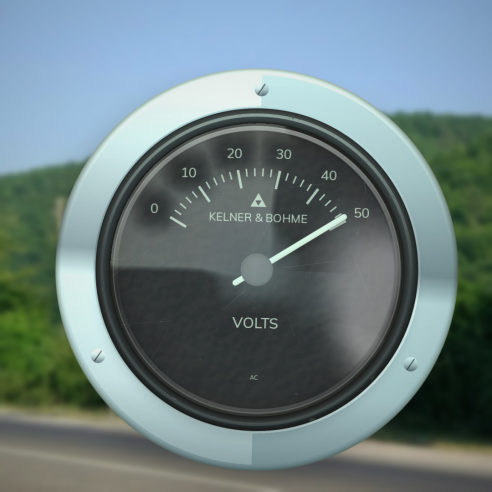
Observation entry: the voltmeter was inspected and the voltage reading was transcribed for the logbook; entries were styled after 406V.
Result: 49V
